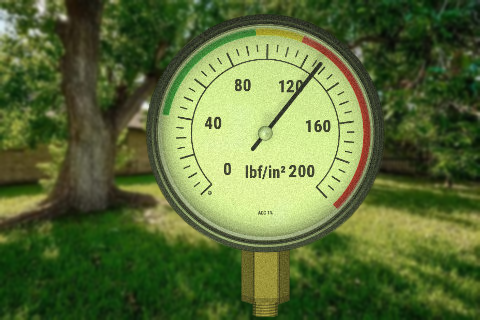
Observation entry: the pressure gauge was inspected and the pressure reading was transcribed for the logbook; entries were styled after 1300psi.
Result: 127.5psi
